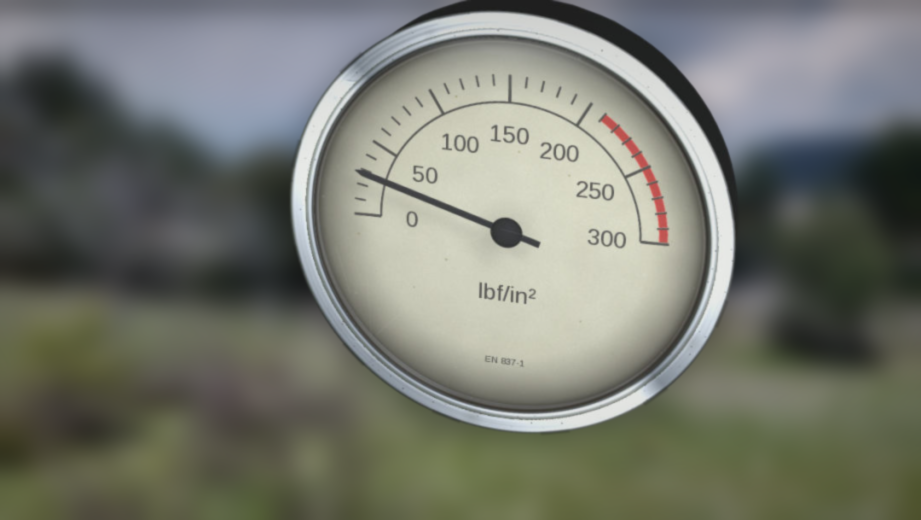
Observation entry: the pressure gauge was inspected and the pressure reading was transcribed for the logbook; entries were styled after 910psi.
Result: 30psi
